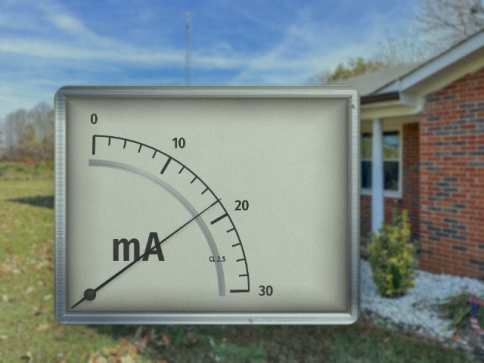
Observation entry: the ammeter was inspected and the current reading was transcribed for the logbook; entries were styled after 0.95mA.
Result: 18mA
